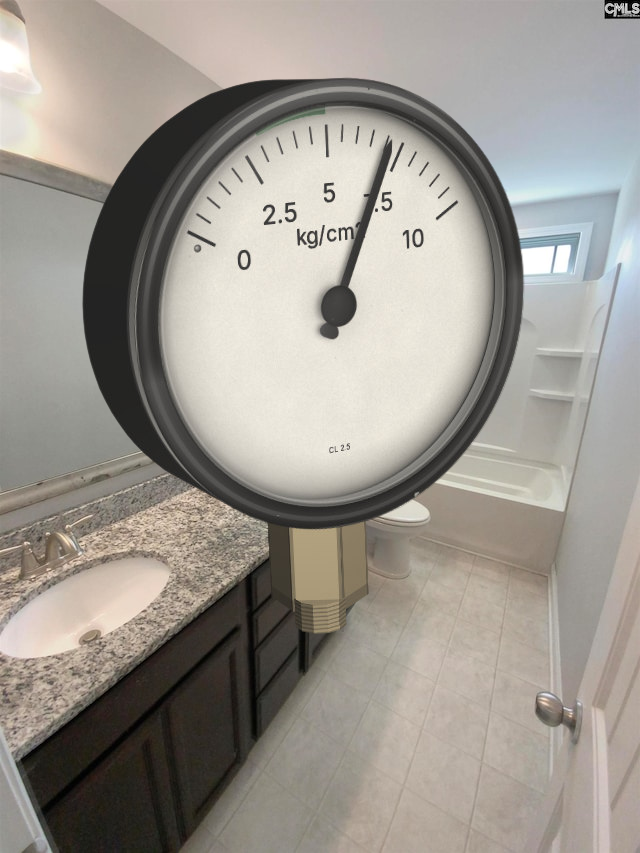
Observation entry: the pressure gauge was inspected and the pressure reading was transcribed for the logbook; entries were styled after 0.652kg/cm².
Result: 7kg/cm²
